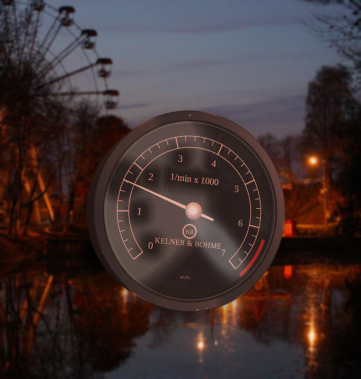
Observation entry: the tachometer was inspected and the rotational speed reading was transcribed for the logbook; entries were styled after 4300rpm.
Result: 1600rpm
